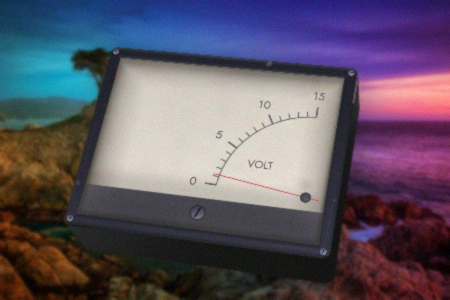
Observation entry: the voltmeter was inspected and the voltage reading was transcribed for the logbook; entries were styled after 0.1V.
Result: 1V
